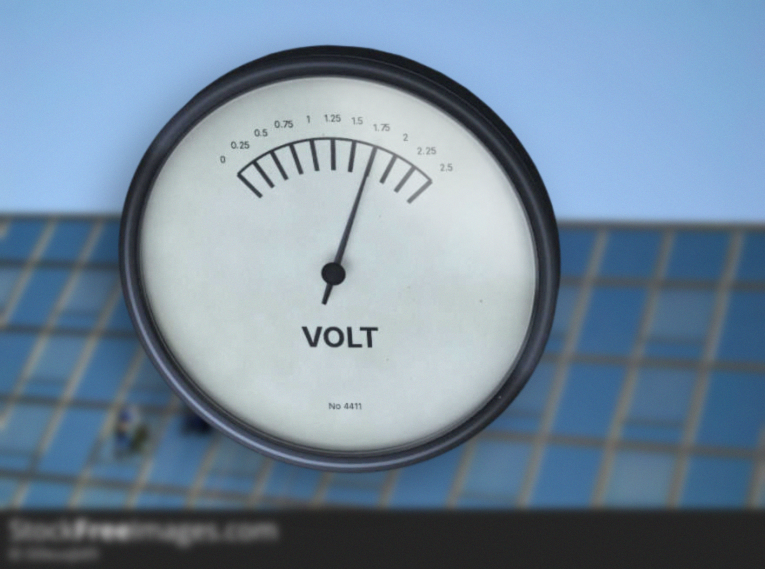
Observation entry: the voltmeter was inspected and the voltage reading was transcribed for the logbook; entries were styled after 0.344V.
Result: 1.75V
